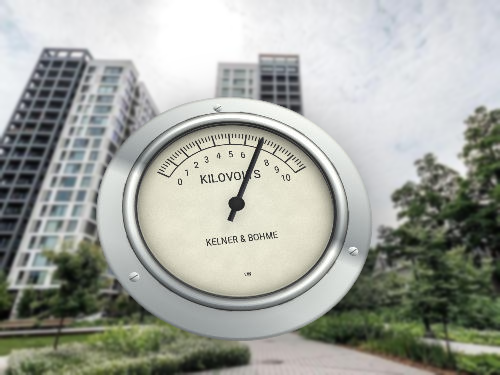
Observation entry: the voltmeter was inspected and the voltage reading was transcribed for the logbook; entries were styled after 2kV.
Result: 7kV
